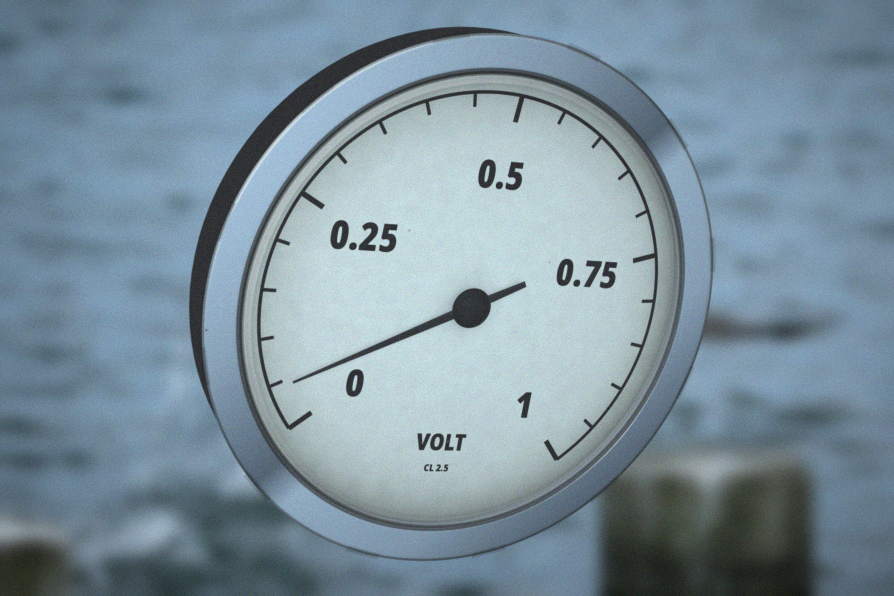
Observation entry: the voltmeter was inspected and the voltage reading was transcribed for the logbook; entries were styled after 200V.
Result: 0.05V
